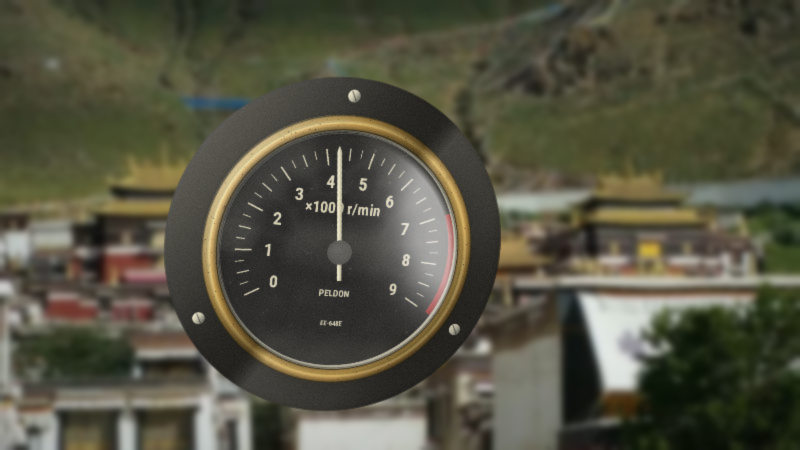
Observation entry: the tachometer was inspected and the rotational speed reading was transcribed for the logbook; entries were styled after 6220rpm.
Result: 4250rpm
